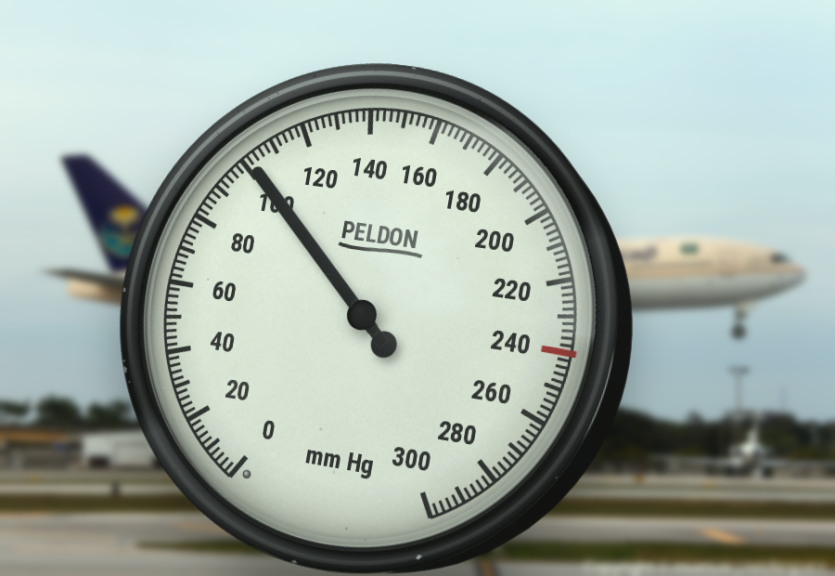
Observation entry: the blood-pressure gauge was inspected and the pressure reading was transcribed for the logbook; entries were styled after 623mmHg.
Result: 102mmHg
